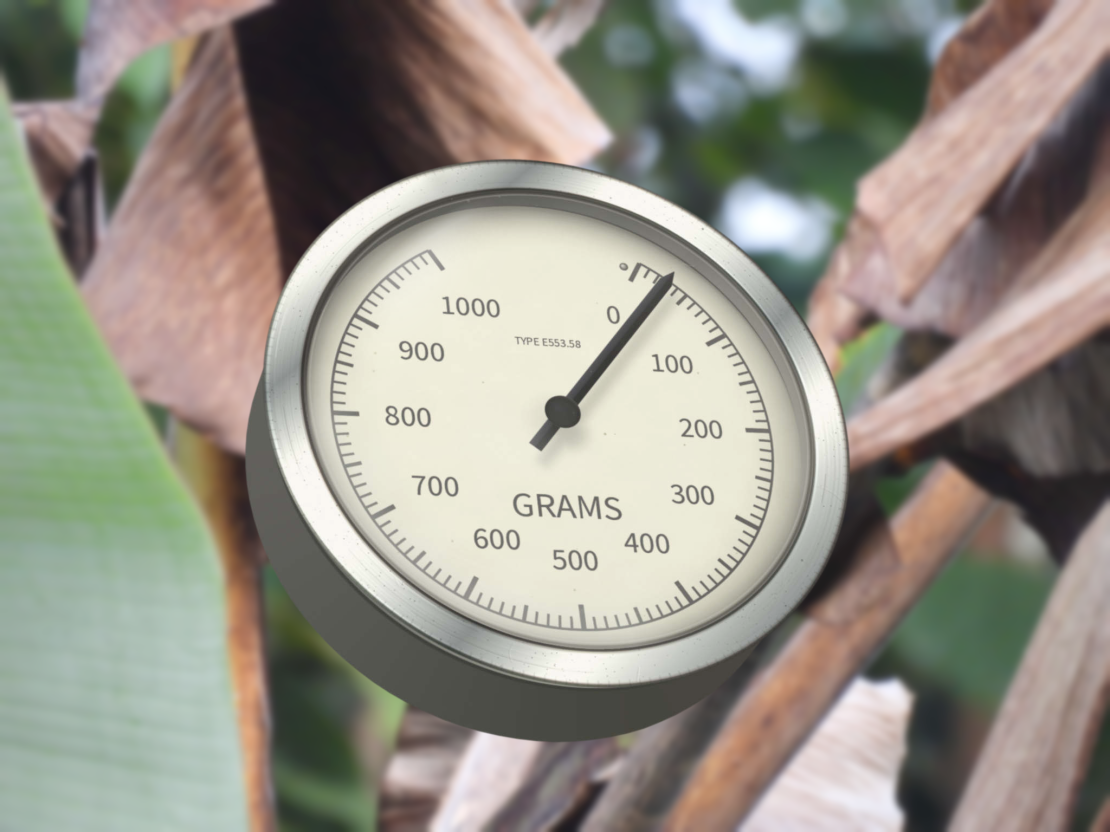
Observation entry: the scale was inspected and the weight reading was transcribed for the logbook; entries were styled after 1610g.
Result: 30g
